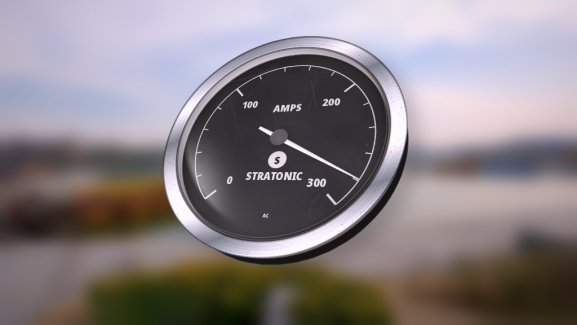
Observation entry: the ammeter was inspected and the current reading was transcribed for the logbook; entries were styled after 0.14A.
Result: 280A
